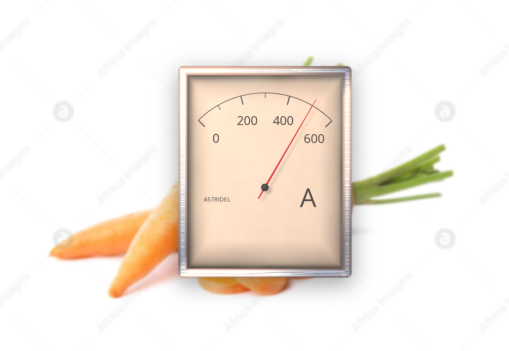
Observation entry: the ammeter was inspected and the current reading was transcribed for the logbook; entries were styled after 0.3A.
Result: 500A
